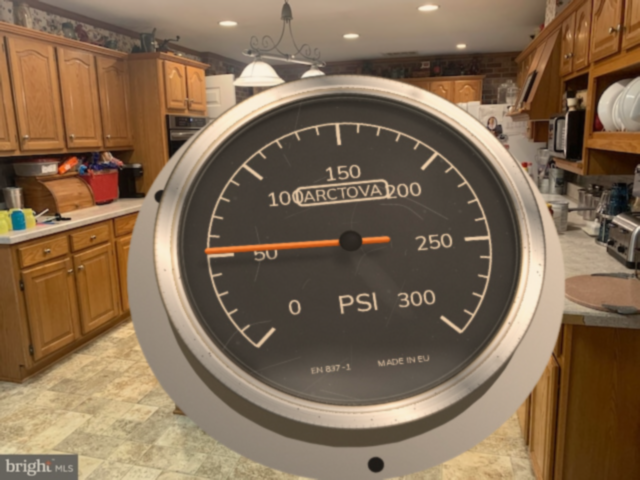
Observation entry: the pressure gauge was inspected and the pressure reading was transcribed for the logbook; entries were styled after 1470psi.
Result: 50psi
